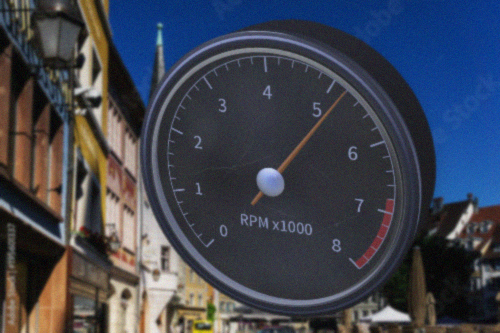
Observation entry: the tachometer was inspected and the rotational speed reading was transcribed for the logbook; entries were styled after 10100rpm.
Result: 5200rpm
